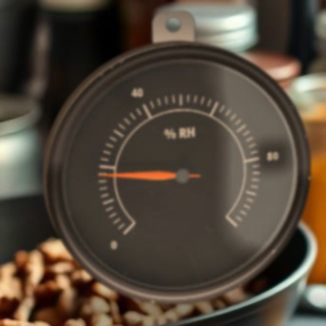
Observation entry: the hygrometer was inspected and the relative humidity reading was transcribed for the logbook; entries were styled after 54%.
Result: 18%
